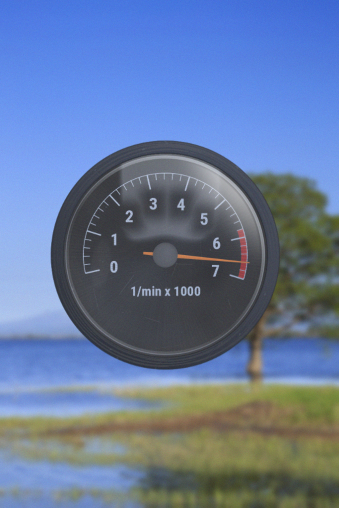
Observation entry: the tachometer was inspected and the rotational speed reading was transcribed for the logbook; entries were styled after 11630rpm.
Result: 6600rpm
